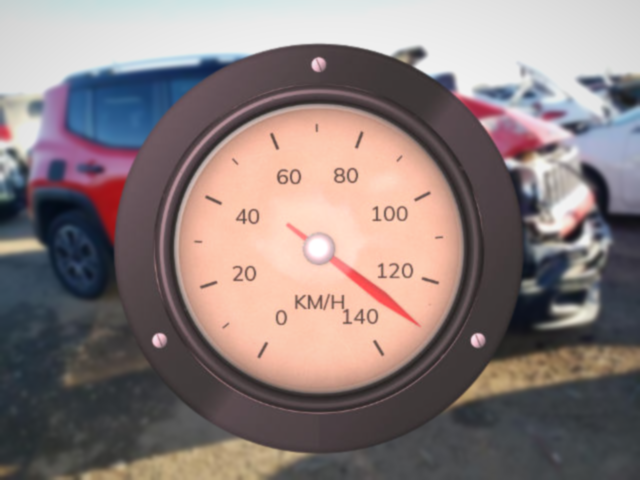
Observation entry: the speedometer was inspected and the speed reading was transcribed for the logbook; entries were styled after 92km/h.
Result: 130km/h
